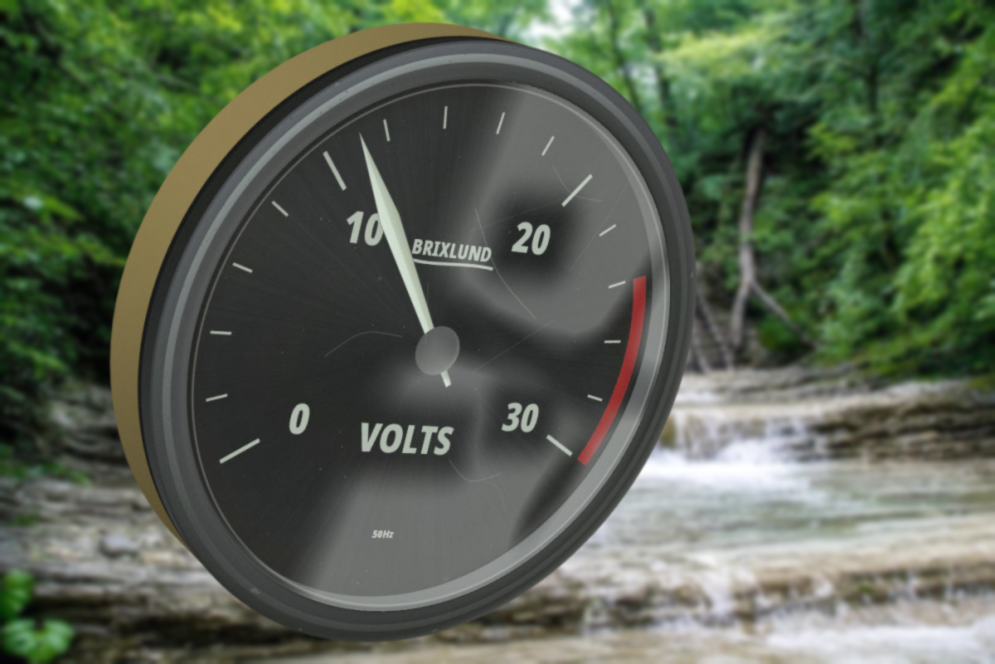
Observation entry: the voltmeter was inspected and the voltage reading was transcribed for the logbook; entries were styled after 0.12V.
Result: 11V
